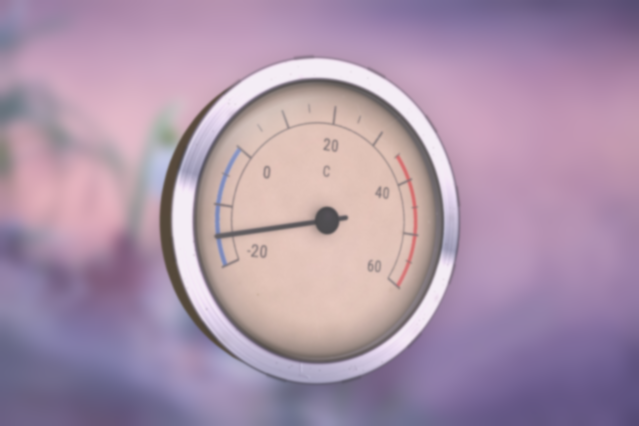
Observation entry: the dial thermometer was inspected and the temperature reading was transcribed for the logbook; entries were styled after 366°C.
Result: -15°C
